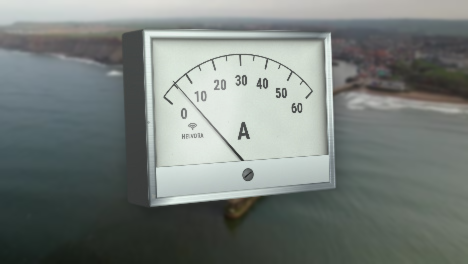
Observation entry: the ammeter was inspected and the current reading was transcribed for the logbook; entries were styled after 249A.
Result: 5A
